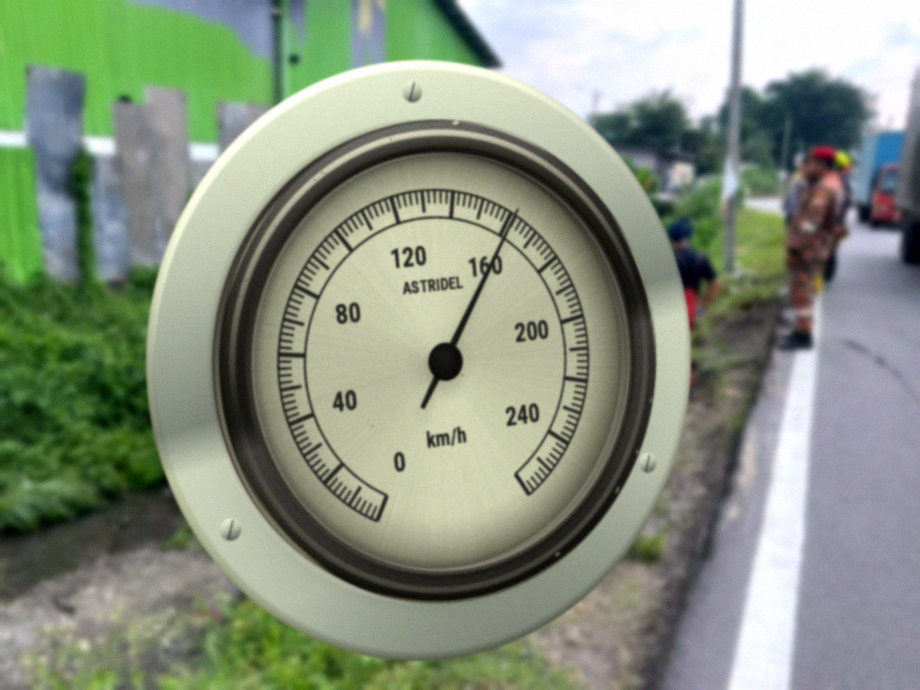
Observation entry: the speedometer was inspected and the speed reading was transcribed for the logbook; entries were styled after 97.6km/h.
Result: 160km/h
